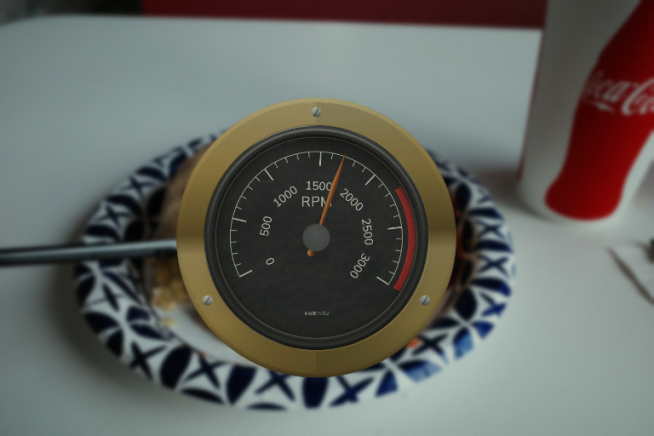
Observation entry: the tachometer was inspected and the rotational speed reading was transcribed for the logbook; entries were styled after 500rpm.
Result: 1700rpm
